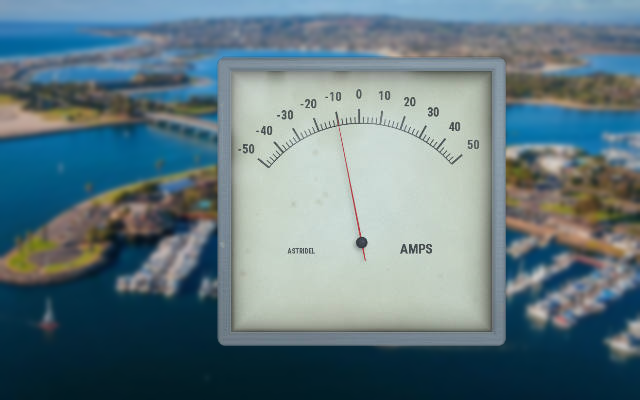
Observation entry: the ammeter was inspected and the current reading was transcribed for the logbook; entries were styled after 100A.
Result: -10A
